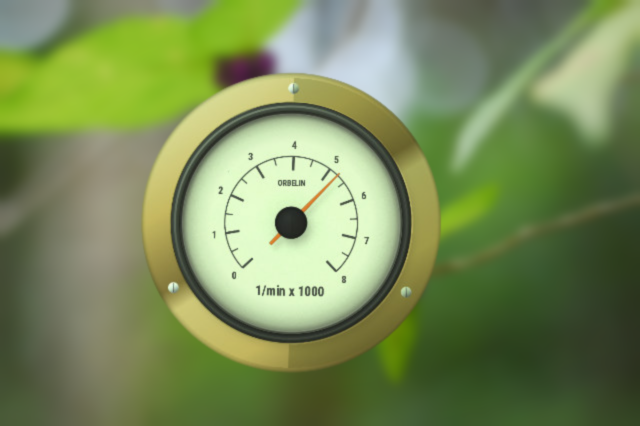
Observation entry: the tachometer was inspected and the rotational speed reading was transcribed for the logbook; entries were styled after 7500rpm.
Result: 5250rpm
